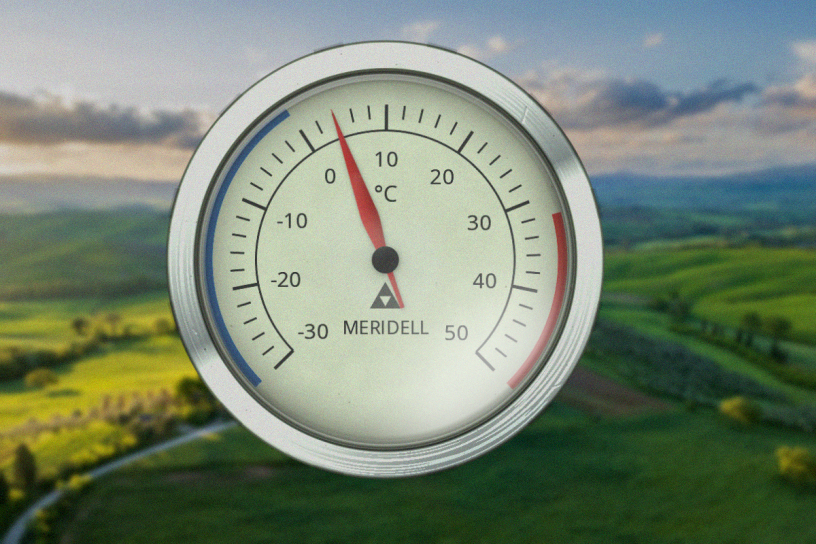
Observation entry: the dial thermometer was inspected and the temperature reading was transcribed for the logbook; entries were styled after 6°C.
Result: 4°C
